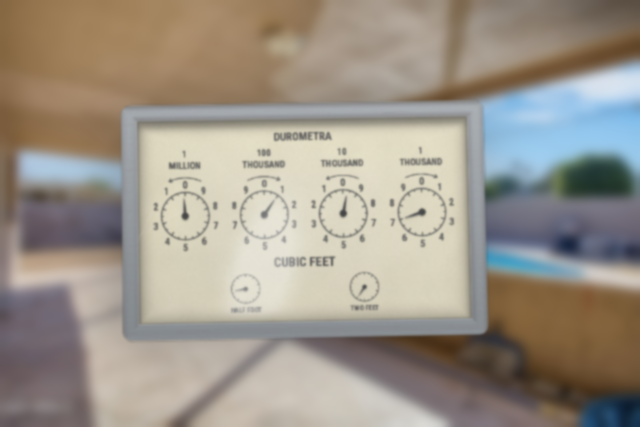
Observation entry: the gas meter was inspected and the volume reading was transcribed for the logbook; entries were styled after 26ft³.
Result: 9700ft³
